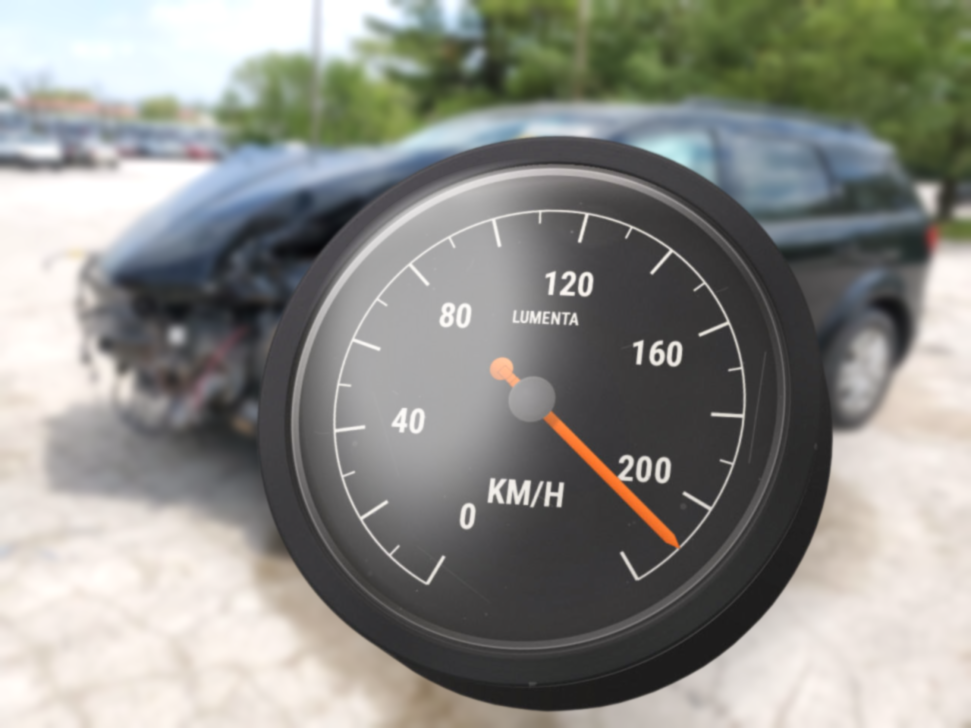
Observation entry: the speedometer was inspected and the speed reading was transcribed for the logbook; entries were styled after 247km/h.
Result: 210km/h
